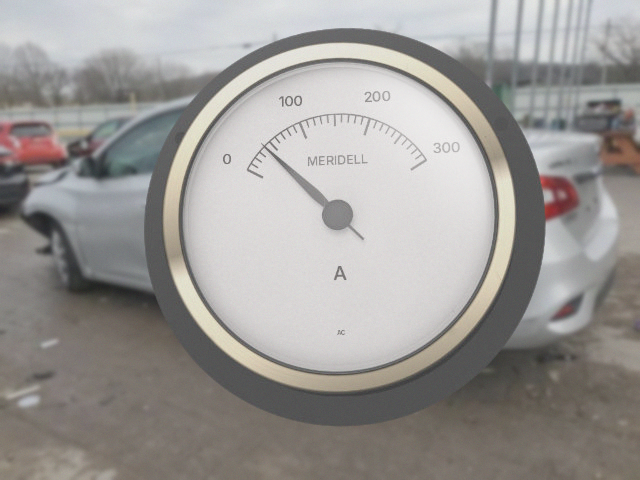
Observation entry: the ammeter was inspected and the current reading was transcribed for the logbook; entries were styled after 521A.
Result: 40A
